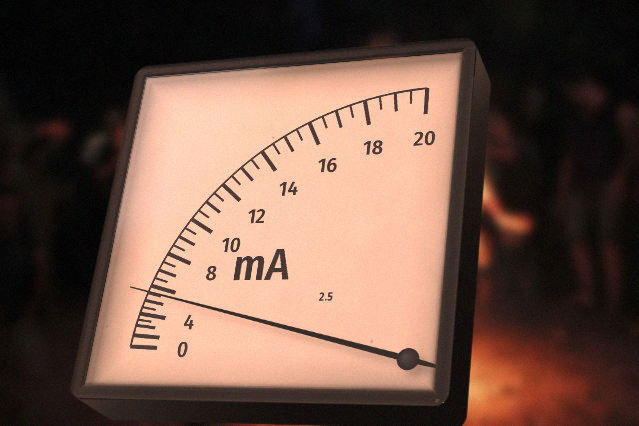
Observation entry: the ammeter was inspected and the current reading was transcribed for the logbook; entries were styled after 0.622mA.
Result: 5.5mA
